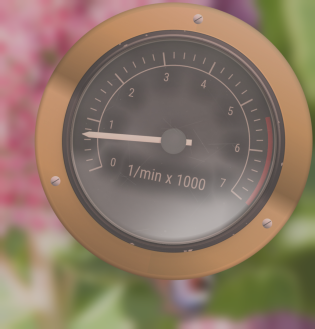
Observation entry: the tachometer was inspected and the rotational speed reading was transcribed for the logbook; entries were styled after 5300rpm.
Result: 700rpm
